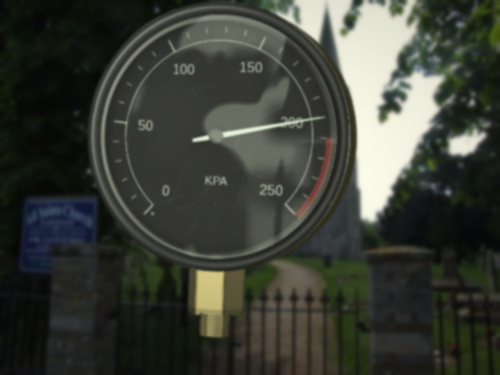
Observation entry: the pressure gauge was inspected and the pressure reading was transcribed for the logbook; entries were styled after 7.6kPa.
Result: 200kPa
